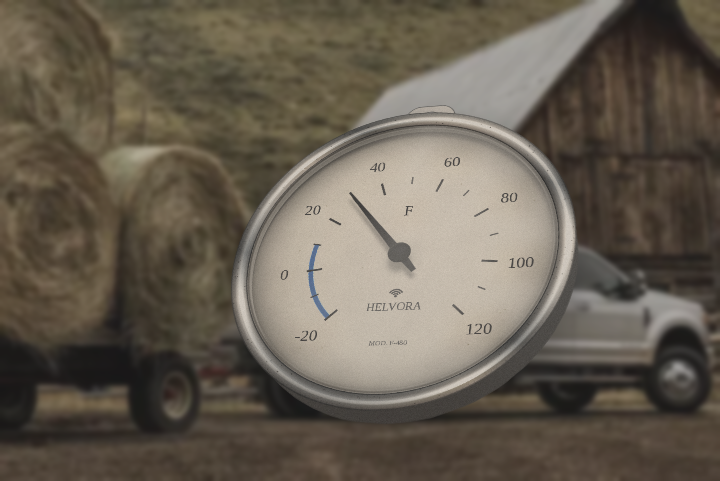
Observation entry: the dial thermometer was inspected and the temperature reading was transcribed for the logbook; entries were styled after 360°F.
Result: 30°F
